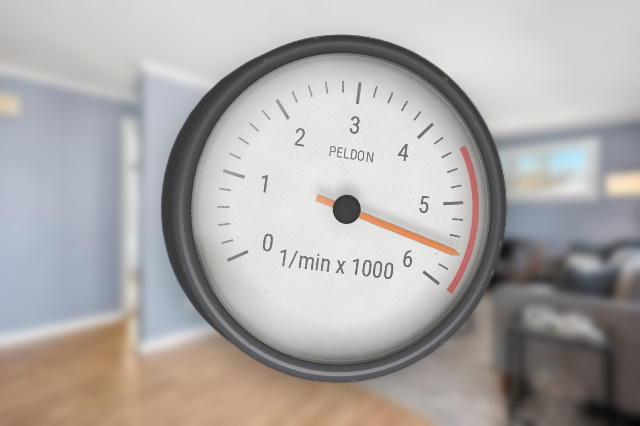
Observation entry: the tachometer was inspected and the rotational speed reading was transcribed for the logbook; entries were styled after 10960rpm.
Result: 5600rpm
